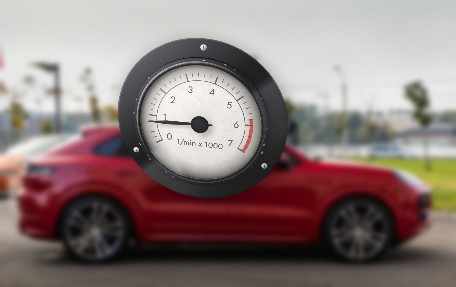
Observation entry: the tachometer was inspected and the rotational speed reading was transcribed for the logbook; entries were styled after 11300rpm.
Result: 800rpm
